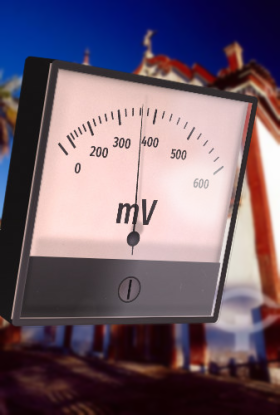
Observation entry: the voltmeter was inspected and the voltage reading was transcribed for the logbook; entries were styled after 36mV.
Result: 360mV
